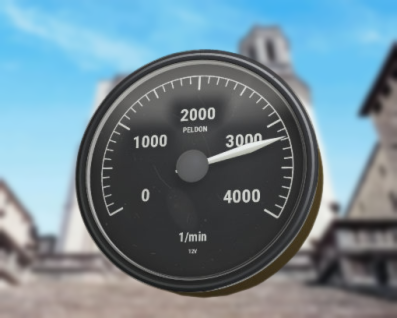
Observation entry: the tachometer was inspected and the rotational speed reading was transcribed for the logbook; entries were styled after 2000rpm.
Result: 3200rpm
